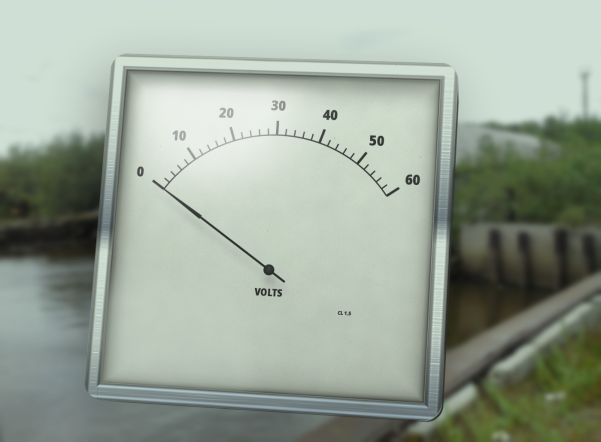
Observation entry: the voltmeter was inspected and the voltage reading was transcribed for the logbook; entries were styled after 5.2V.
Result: 0V
